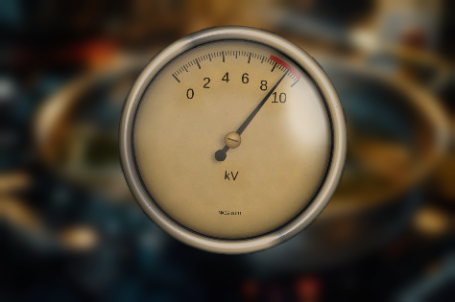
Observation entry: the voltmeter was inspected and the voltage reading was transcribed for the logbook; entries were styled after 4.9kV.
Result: 9kV
